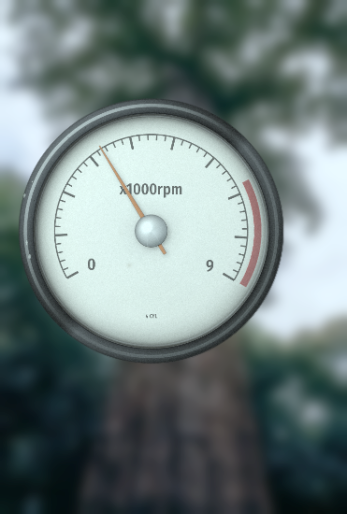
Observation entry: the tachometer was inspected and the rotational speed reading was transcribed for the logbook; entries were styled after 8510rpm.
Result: 3300rpm
